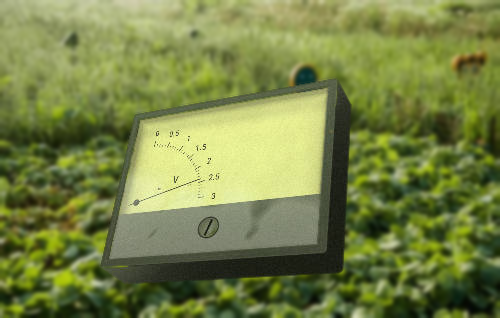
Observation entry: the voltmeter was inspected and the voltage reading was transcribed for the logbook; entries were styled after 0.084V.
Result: 2.5V
